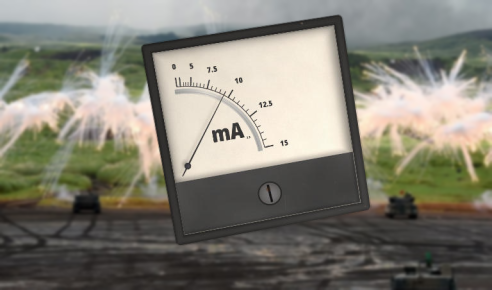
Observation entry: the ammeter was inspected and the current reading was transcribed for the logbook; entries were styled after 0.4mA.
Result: 9.5mA
